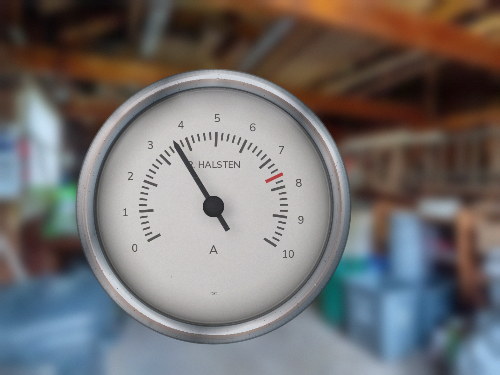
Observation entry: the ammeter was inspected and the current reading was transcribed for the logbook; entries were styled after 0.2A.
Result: 3.6A
